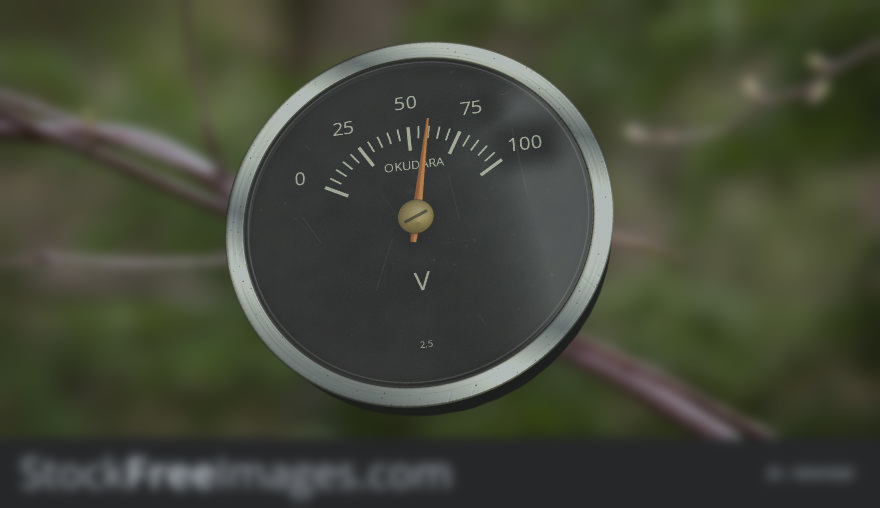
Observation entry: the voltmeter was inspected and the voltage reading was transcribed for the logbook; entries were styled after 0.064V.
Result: 60V
